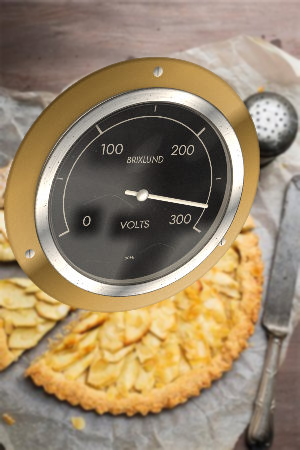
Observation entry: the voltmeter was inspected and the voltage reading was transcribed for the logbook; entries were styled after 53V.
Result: 275V
